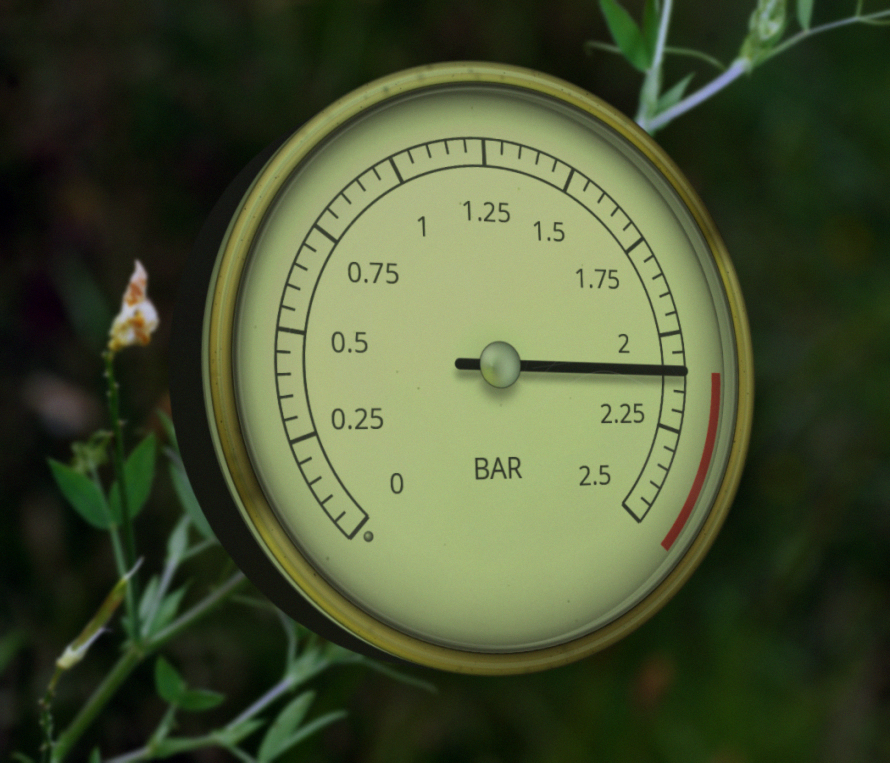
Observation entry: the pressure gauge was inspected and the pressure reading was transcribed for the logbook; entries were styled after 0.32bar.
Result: 2.1bar
